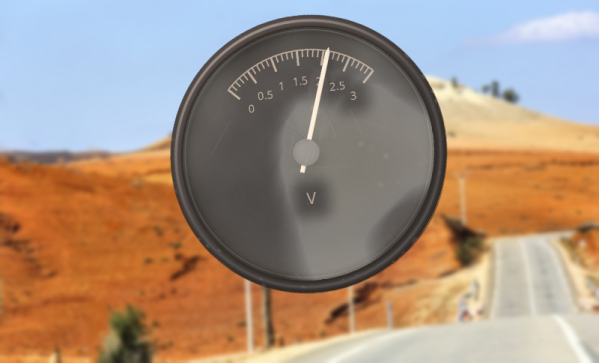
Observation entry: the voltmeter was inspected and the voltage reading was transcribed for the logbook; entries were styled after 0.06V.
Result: 2.1V
